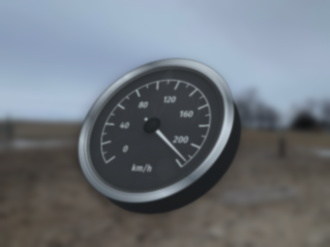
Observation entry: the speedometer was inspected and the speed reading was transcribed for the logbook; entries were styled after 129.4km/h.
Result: 215km/h
